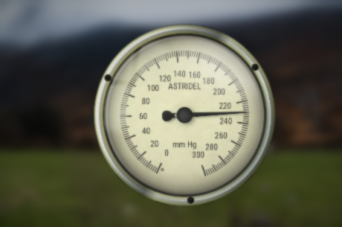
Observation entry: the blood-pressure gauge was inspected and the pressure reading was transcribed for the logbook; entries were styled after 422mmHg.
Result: 230mmHg
